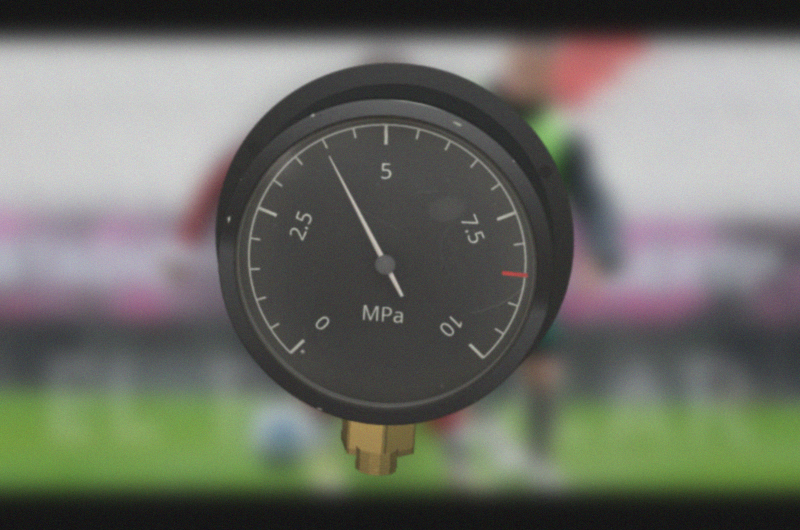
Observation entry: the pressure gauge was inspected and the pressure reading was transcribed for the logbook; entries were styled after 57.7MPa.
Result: 4MPa
